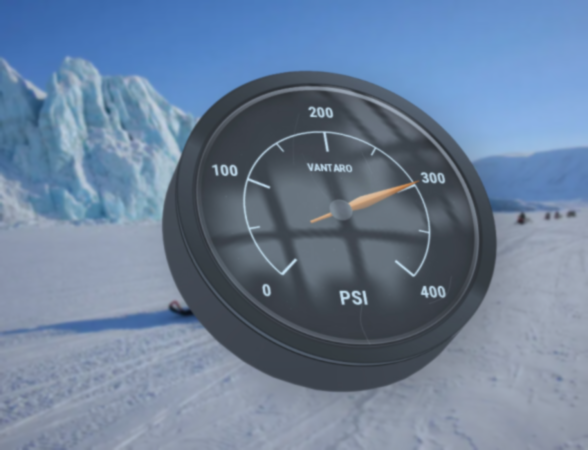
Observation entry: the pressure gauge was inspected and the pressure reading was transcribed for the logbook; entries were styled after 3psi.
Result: 300psi
